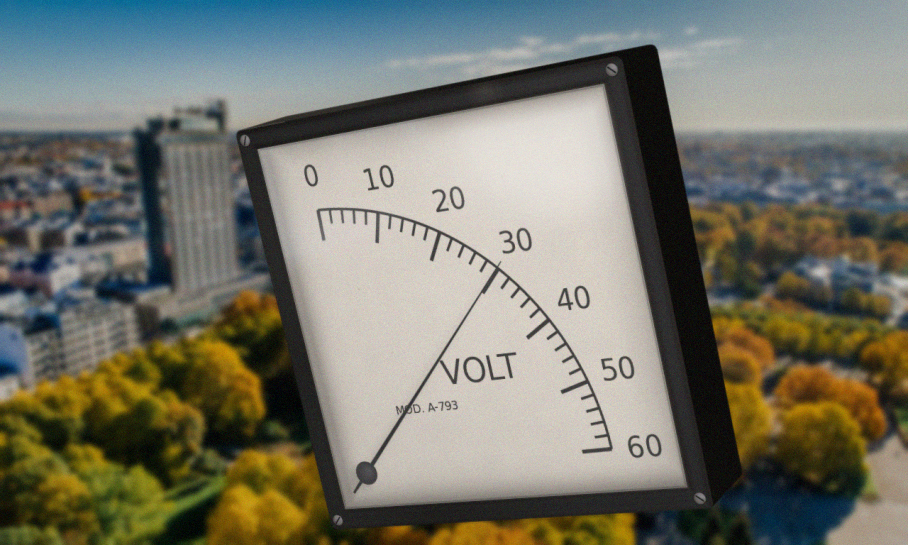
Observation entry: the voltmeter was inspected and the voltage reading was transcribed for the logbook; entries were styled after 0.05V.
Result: 30V
